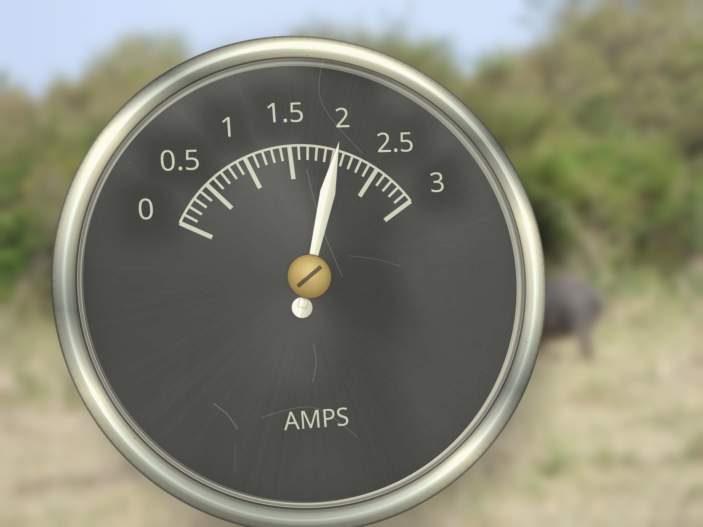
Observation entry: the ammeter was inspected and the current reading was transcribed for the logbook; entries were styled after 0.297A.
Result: 2A
